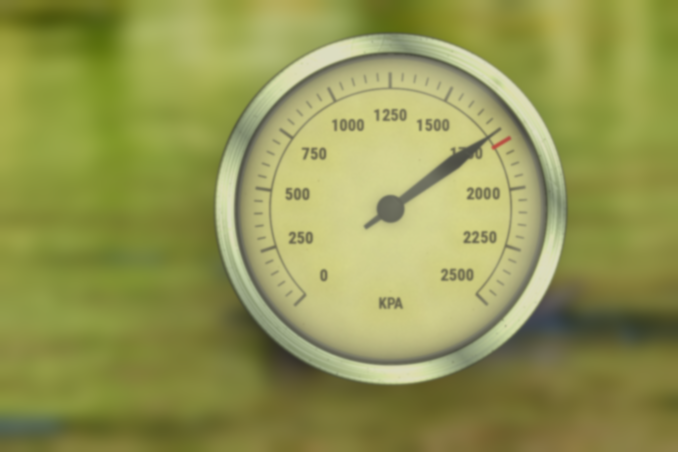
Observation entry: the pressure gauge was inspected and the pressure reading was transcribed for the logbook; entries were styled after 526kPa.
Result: 1750kPa
